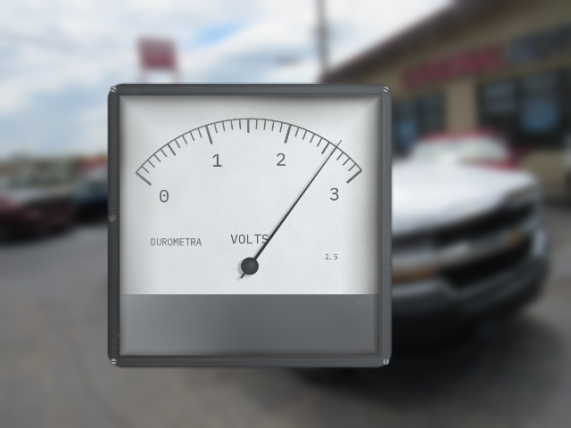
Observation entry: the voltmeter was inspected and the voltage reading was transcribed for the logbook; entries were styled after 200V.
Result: 2.6V
